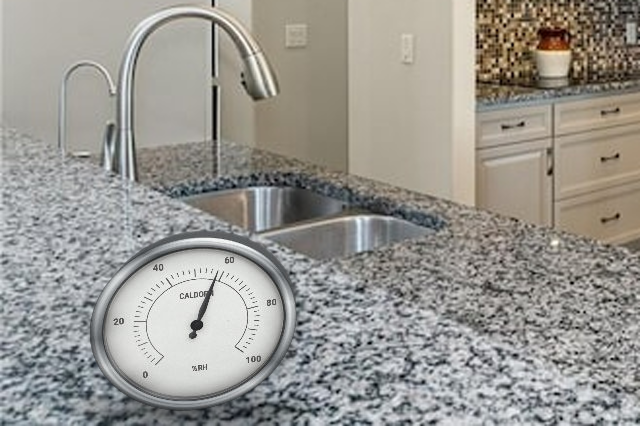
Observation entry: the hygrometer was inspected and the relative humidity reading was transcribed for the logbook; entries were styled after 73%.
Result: 58%
